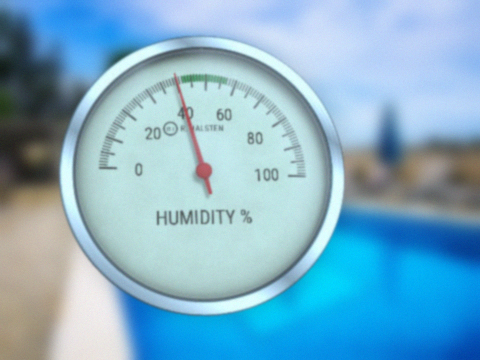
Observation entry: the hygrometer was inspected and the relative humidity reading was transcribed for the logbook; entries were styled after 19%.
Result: 40%
